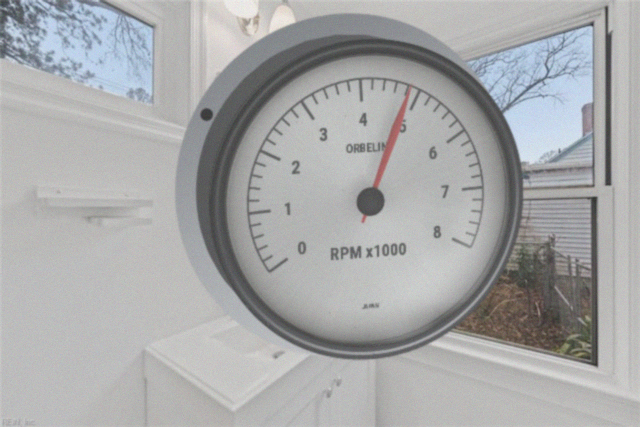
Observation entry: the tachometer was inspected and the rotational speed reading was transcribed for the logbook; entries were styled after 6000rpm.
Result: 4800rpm
